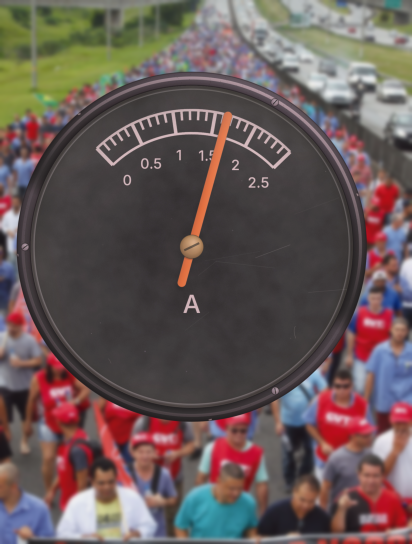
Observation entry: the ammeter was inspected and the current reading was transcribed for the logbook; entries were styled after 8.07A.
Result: 1.65A
